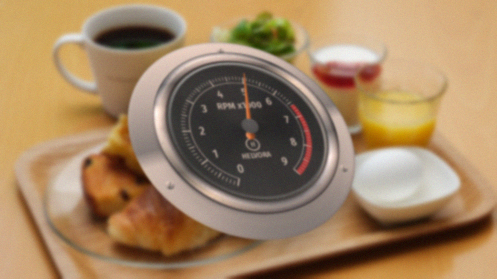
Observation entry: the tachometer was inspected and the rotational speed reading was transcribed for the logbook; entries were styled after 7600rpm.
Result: 5000rpm
